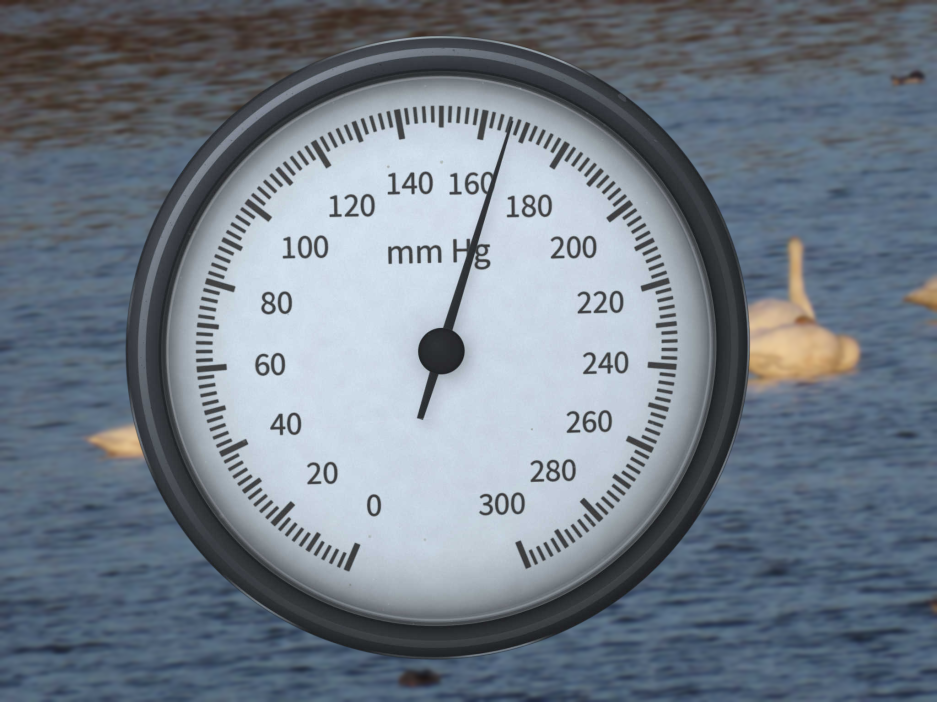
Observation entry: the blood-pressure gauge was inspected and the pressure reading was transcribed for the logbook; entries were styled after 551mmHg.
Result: 166mmHg
